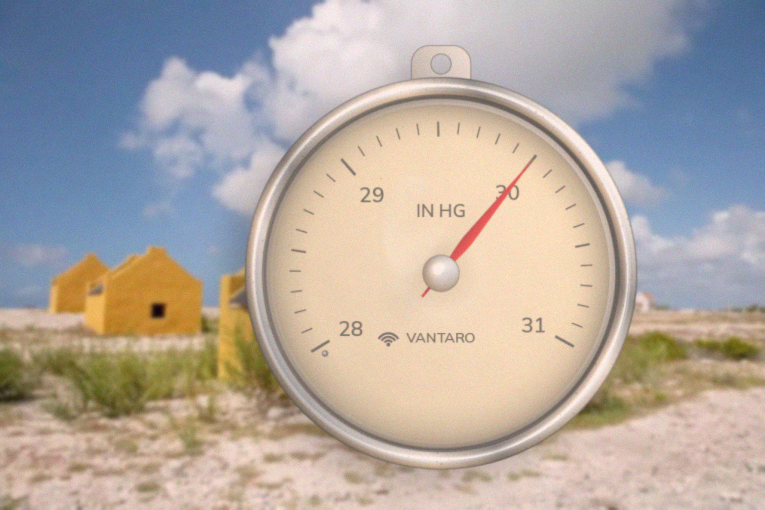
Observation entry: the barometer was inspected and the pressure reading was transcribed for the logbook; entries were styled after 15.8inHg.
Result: 30inHg
